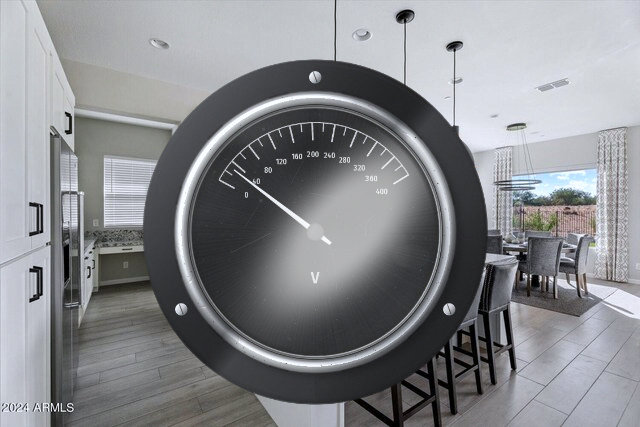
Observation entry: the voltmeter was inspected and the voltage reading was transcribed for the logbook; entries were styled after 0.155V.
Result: 30V
